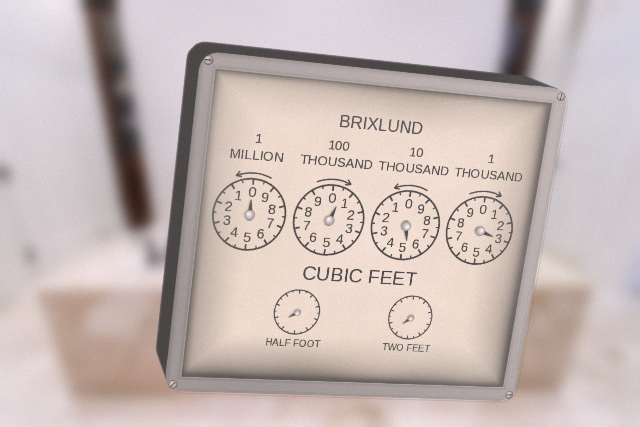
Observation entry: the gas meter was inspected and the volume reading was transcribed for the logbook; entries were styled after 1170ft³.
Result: 5300ft³
